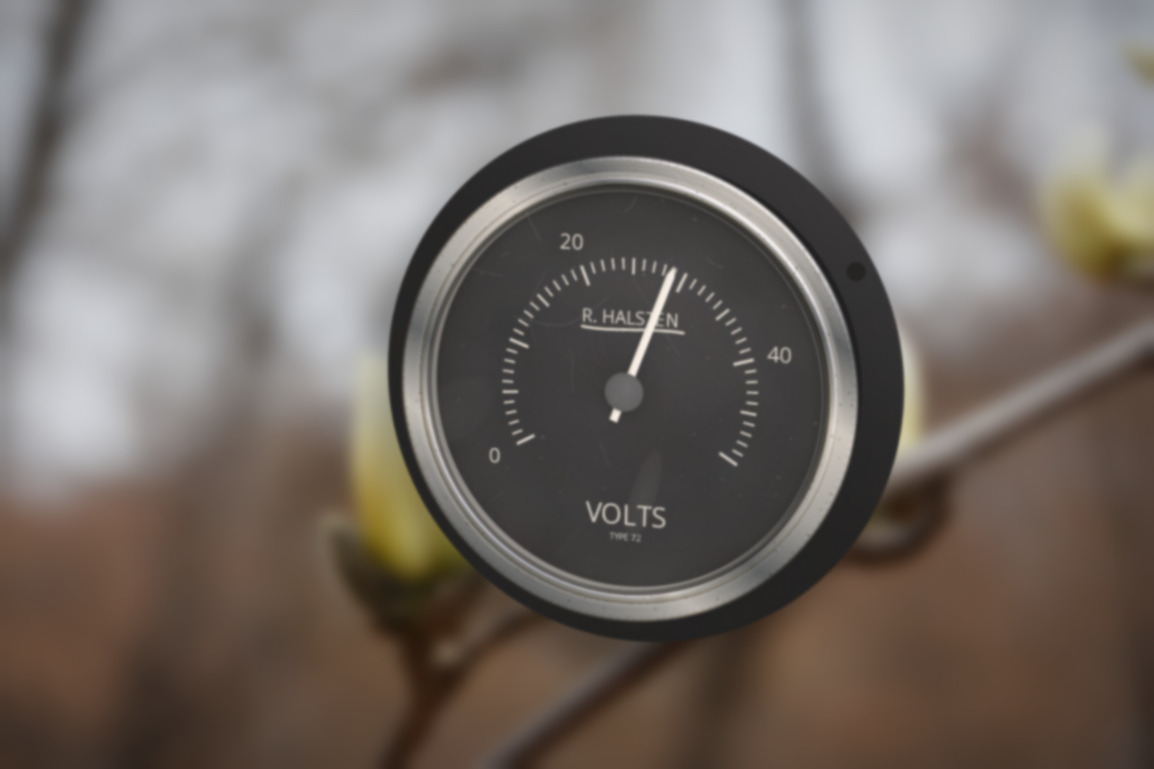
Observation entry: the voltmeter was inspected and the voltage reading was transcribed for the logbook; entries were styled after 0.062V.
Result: 29V
